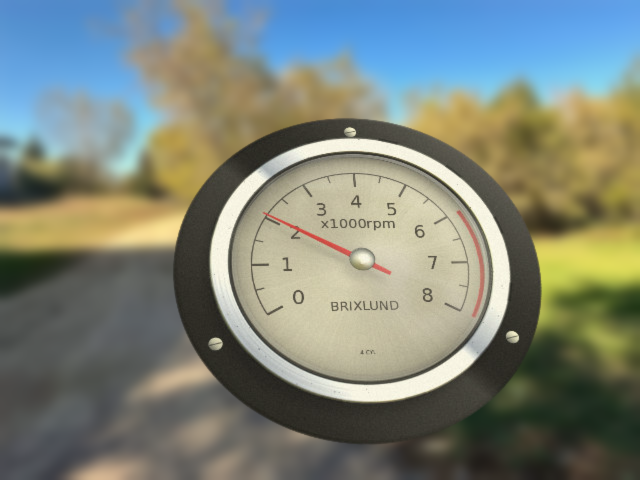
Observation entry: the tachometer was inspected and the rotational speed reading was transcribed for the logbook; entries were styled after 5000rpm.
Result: 2000rpm
